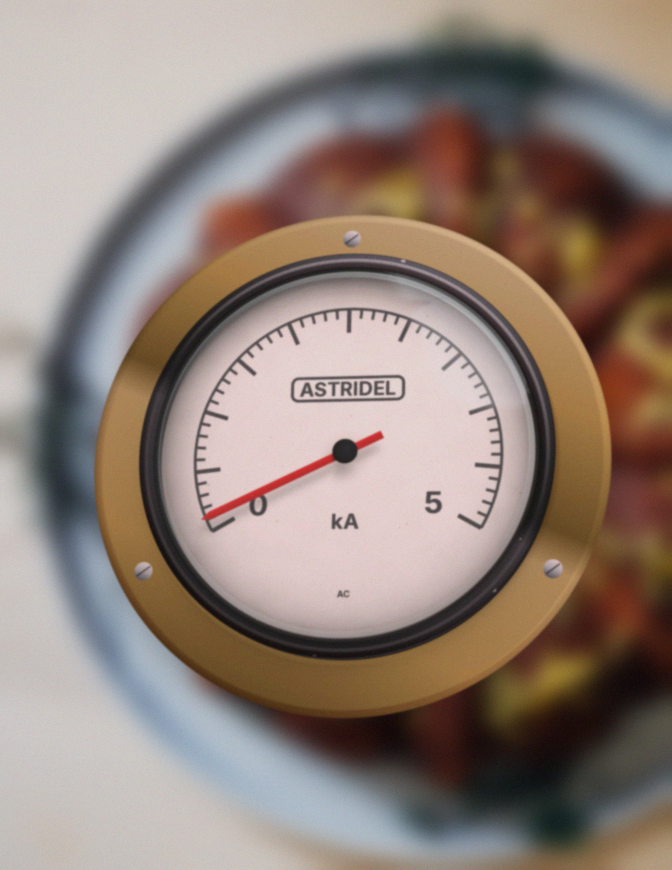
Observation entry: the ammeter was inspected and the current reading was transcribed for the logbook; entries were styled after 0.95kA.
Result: 0.1kA
